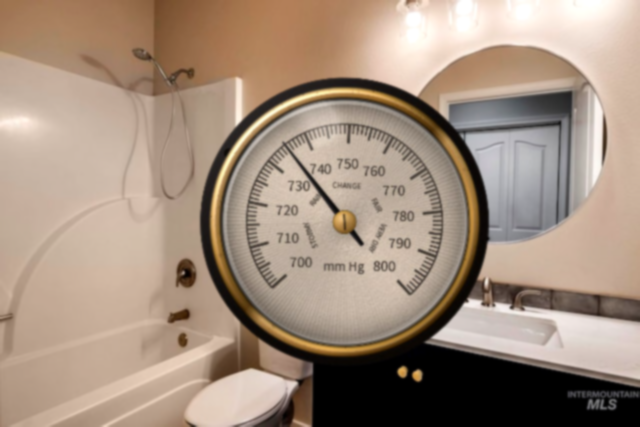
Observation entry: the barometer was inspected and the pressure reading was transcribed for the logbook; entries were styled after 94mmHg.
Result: 735mmHg
